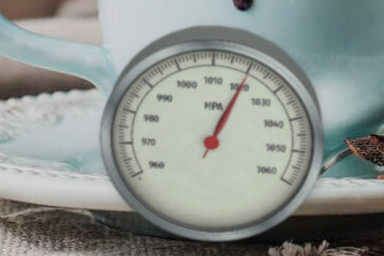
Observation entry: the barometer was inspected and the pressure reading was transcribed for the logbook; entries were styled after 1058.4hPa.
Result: 1020hPa
